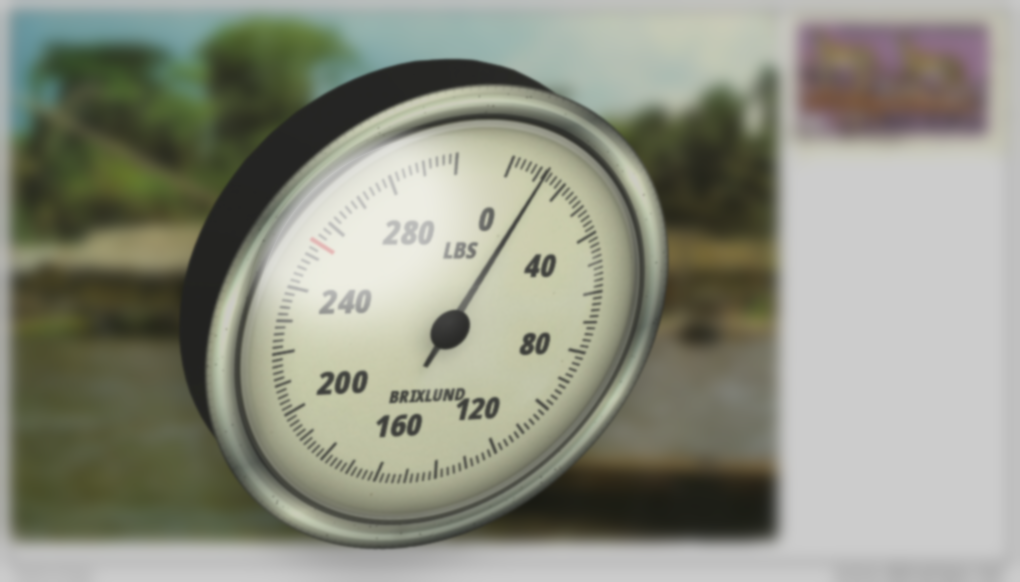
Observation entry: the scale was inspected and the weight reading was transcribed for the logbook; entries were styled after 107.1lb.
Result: 10lb
